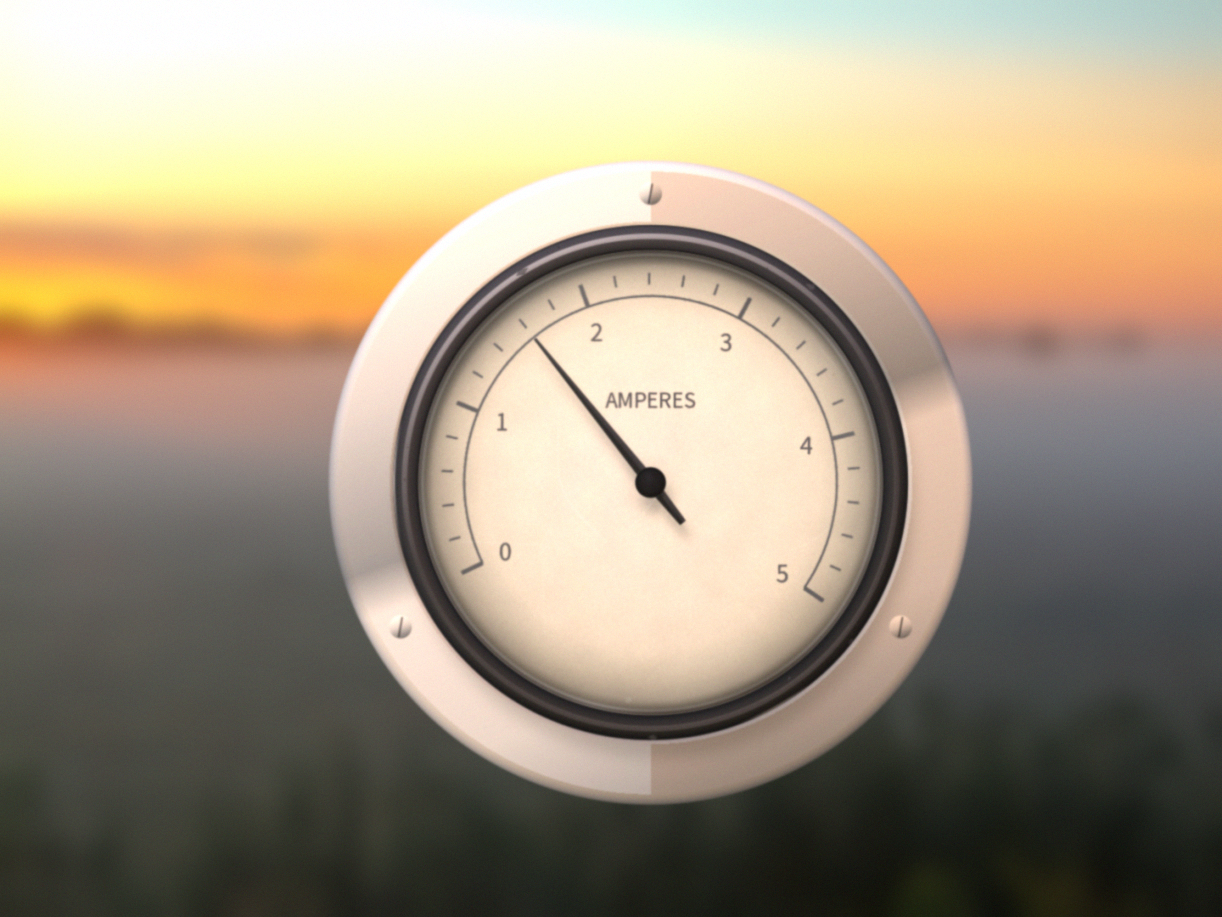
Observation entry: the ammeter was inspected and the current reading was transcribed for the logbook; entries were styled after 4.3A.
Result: 1.6A
